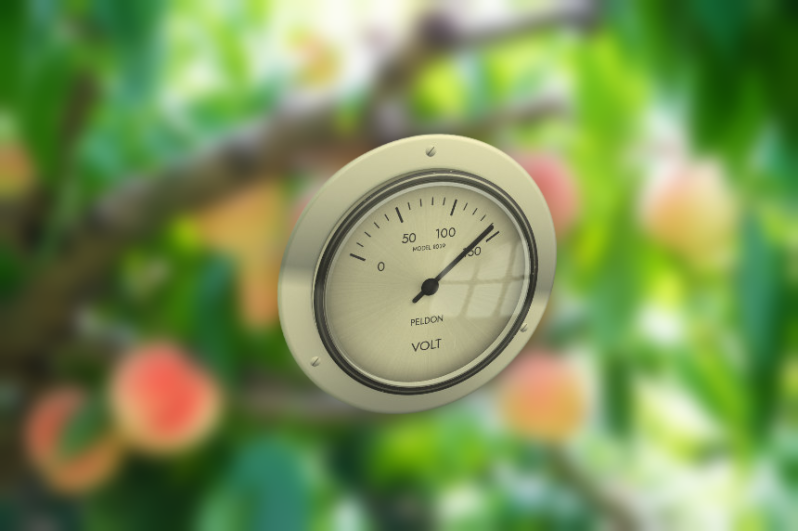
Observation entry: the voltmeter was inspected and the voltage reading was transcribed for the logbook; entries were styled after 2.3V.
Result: 140V
